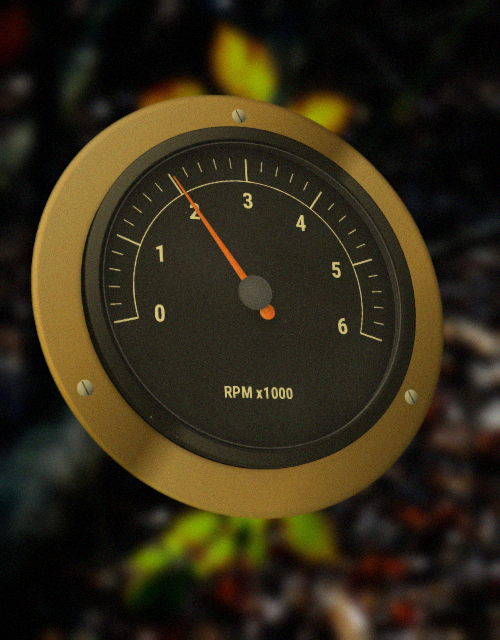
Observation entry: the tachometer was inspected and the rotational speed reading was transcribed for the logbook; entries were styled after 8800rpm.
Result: 2000rpm
